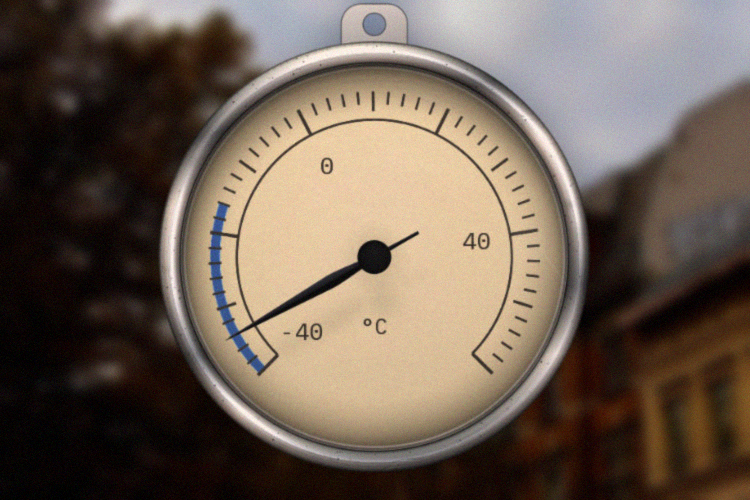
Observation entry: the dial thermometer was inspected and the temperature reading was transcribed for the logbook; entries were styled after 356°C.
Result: -34°C
